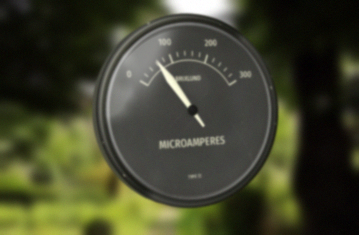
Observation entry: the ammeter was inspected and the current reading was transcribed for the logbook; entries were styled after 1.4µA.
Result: 60µA
